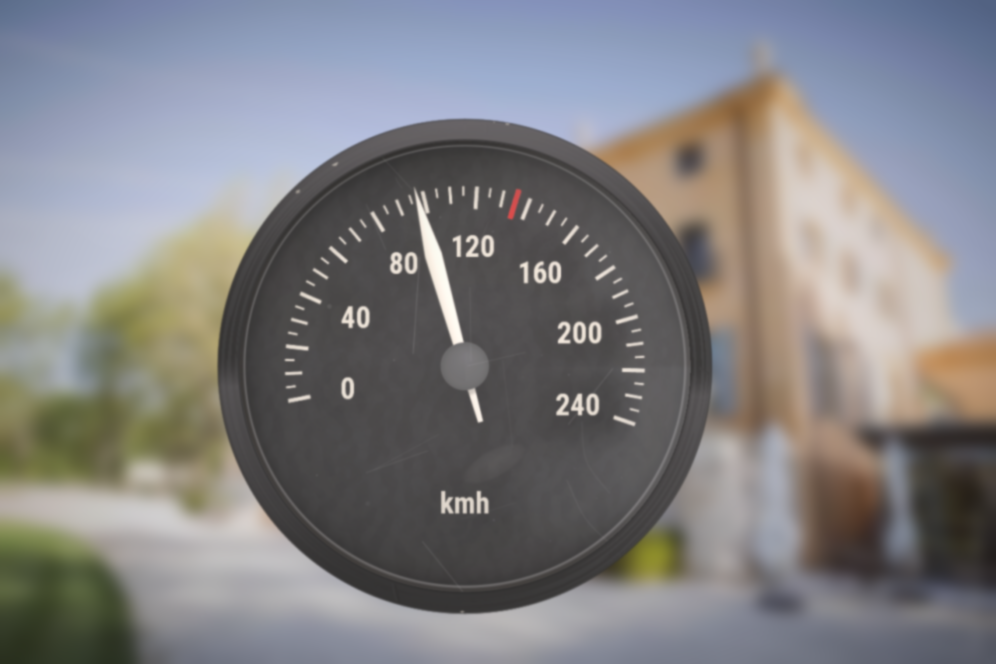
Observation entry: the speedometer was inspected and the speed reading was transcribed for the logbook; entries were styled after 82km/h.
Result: 97.5km/h
